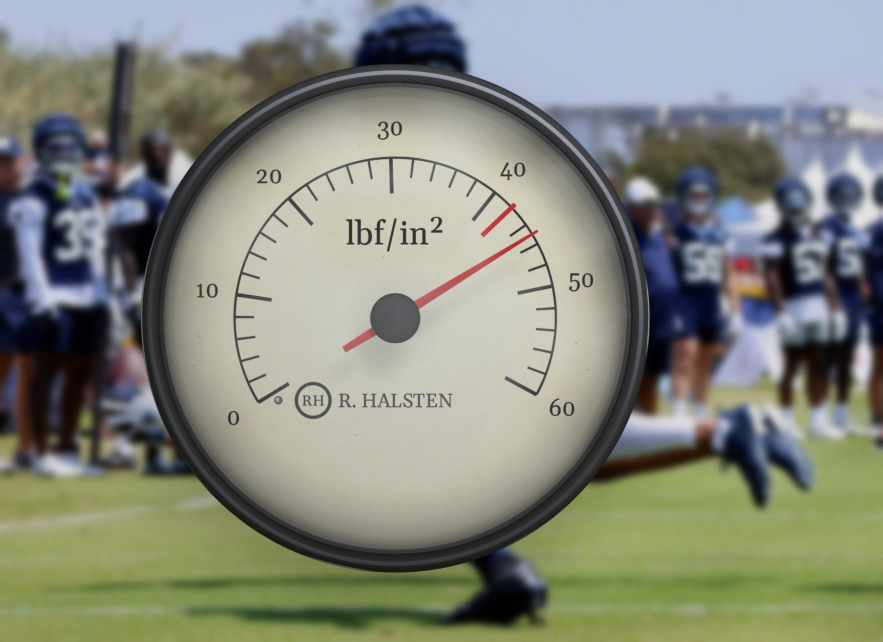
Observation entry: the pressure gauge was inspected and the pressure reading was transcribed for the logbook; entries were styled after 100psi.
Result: 45psi
